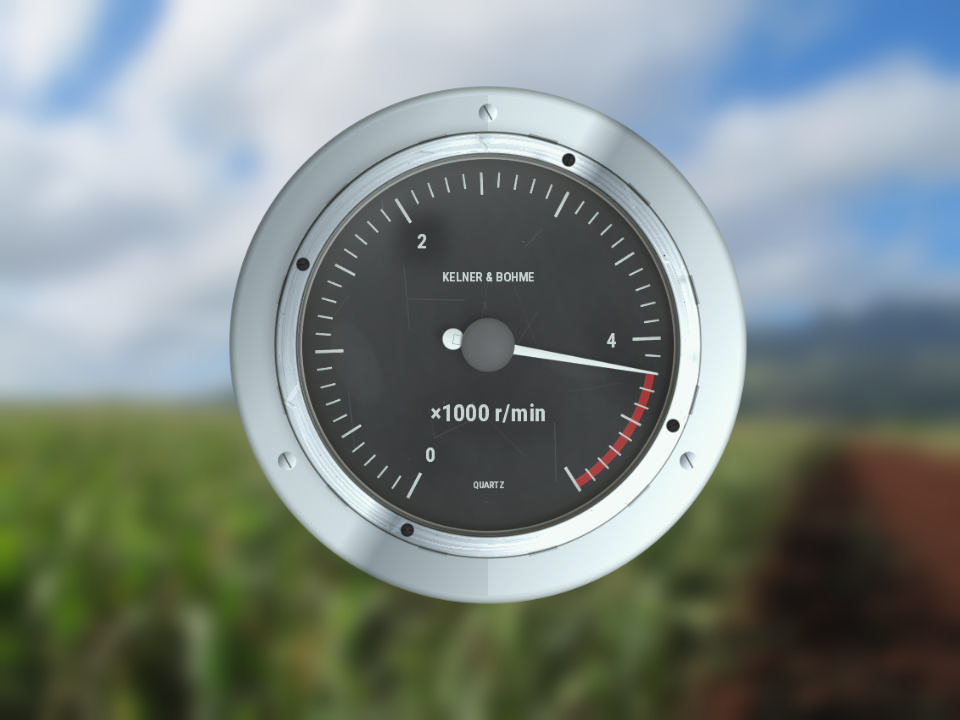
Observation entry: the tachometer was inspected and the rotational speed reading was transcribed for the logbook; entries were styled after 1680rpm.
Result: 4200rpm
